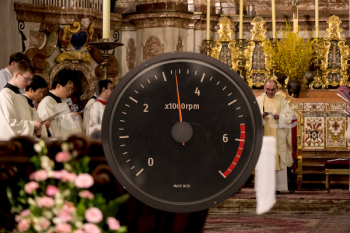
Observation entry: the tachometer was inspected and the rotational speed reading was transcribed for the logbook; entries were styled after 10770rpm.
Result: 3300rpm
